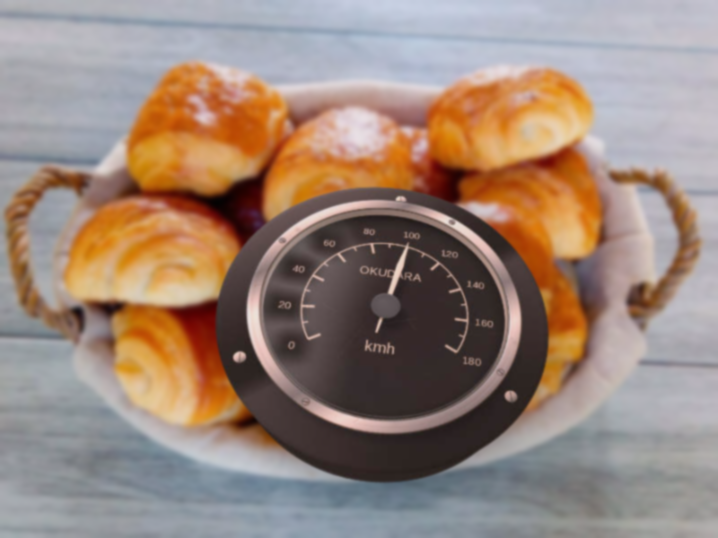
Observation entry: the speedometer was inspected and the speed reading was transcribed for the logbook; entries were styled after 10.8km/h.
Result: 100km/h
